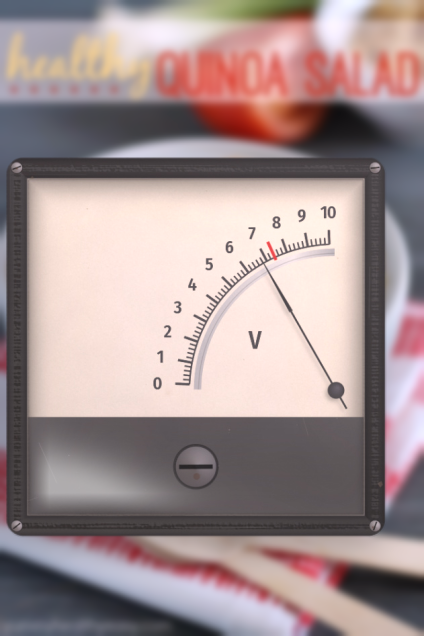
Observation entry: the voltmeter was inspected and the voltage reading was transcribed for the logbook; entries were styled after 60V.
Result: 6.8V
